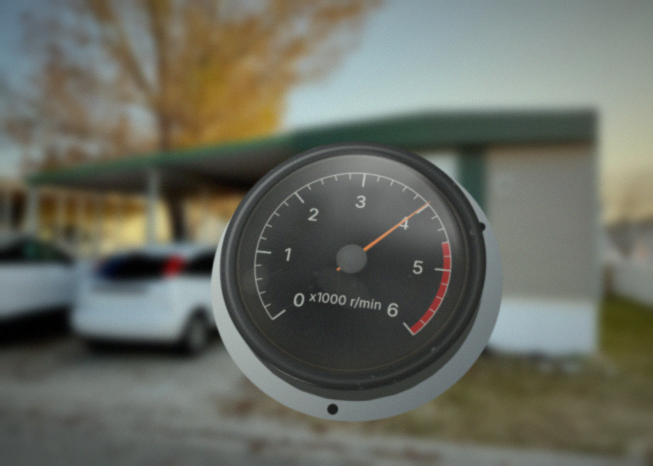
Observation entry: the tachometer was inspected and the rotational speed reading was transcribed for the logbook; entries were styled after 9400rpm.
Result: 4000rpm
